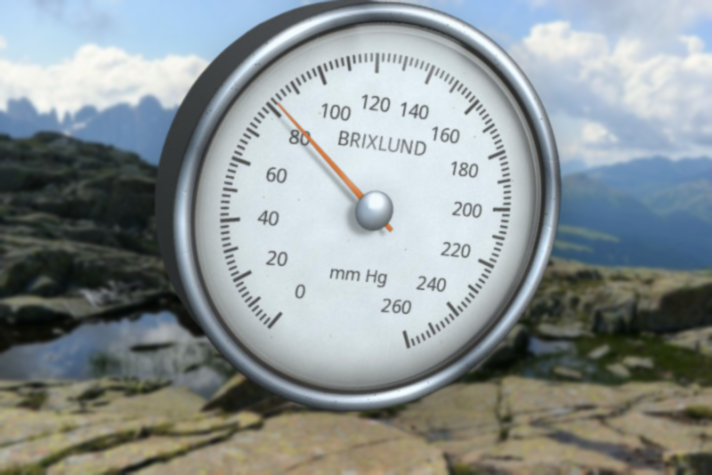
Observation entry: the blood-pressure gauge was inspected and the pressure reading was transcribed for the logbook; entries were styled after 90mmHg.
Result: 82mmHg
